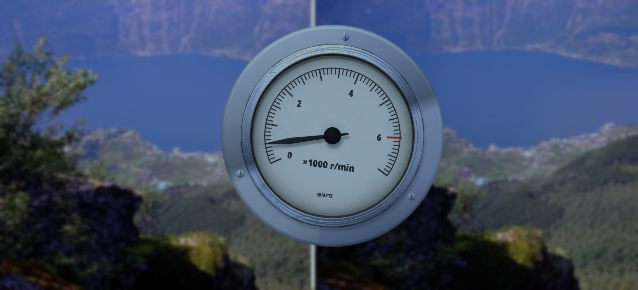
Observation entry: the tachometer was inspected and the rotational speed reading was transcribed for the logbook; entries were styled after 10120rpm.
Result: 500rpm
